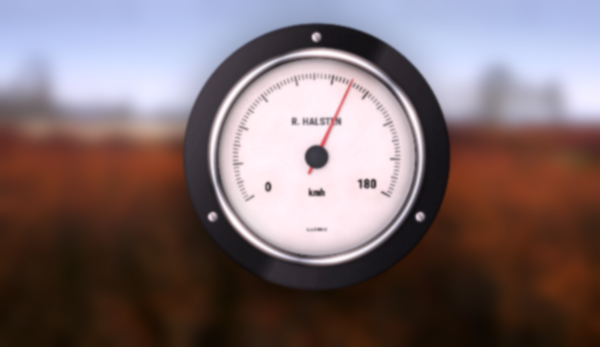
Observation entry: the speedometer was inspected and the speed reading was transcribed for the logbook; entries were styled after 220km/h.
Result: 110km/h
